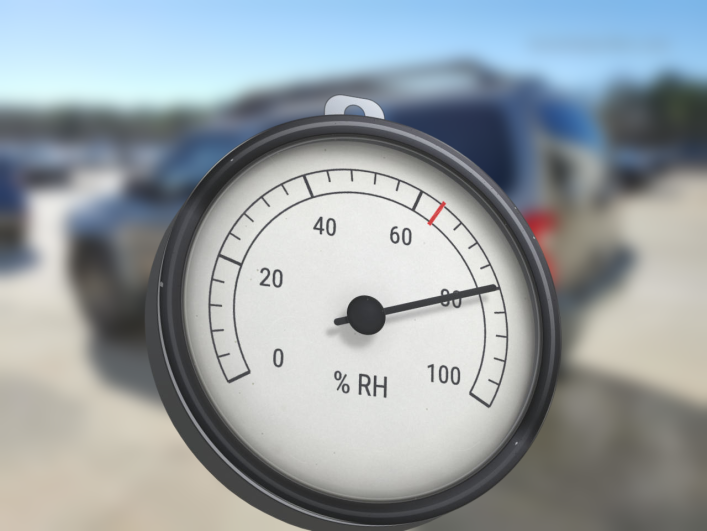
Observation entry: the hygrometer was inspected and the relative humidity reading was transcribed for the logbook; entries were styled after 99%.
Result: 80%
